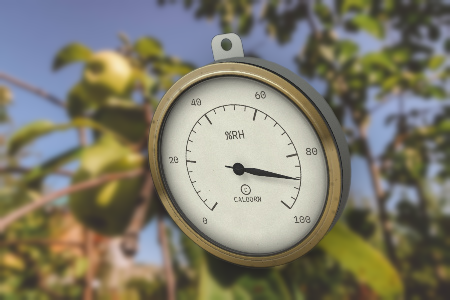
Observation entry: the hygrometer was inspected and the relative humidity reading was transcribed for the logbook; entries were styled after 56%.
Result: 88%
